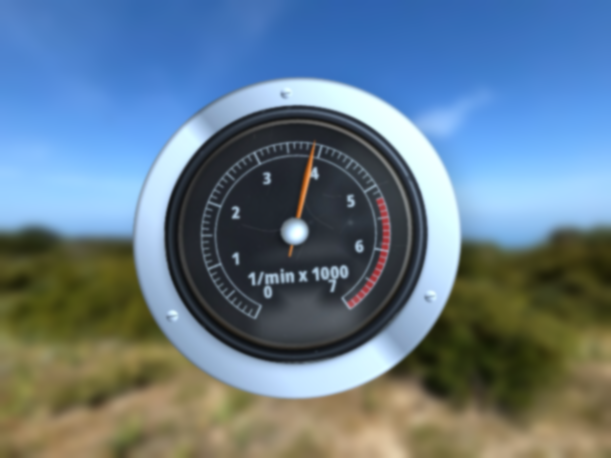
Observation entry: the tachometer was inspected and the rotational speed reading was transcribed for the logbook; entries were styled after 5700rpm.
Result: 3900rpm
